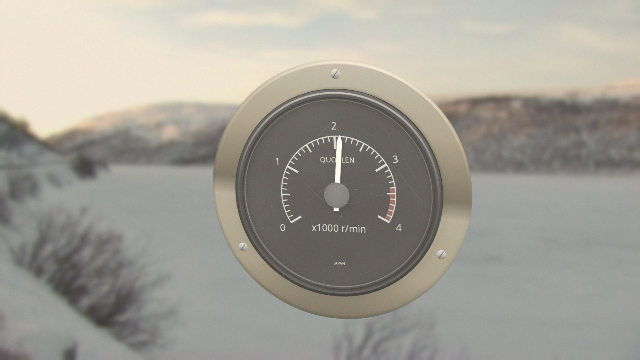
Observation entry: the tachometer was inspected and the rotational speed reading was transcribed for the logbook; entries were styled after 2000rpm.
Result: 2100rpm
